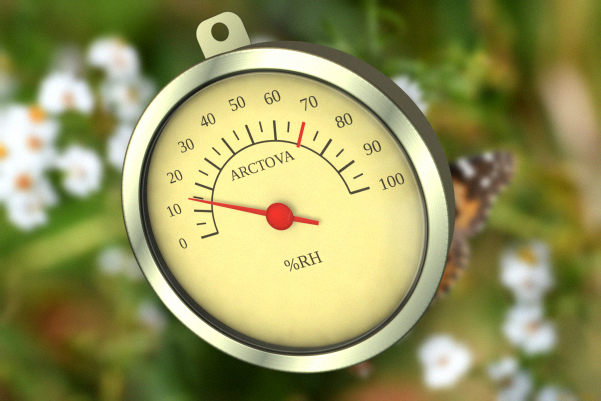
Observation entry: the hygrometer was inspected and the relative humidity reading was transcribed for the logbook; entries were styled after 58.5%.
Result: 15%
